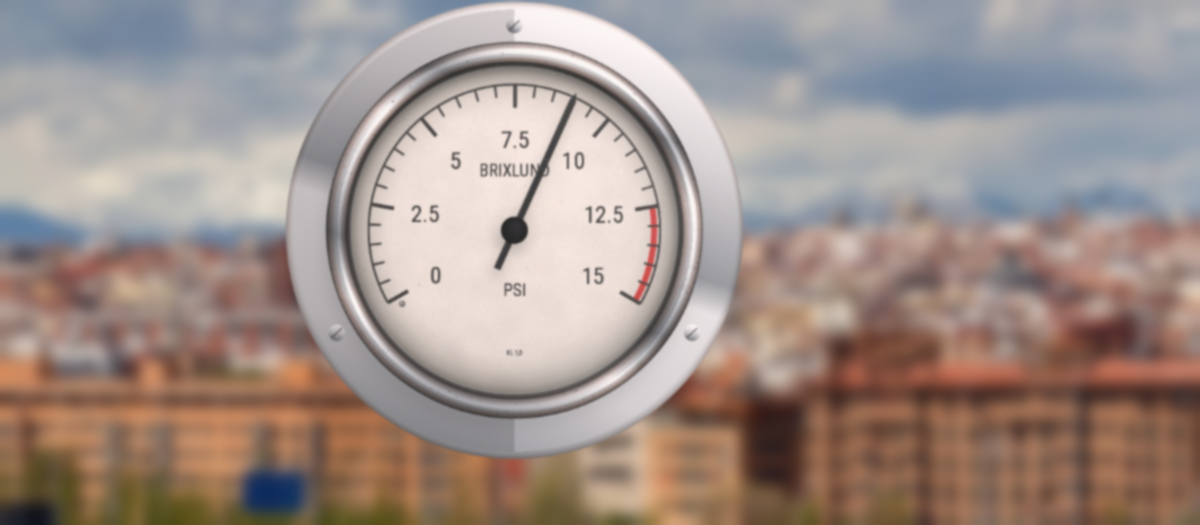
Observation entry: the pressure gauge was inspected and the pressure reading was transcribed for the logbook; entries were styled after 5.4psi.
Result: 9psi
